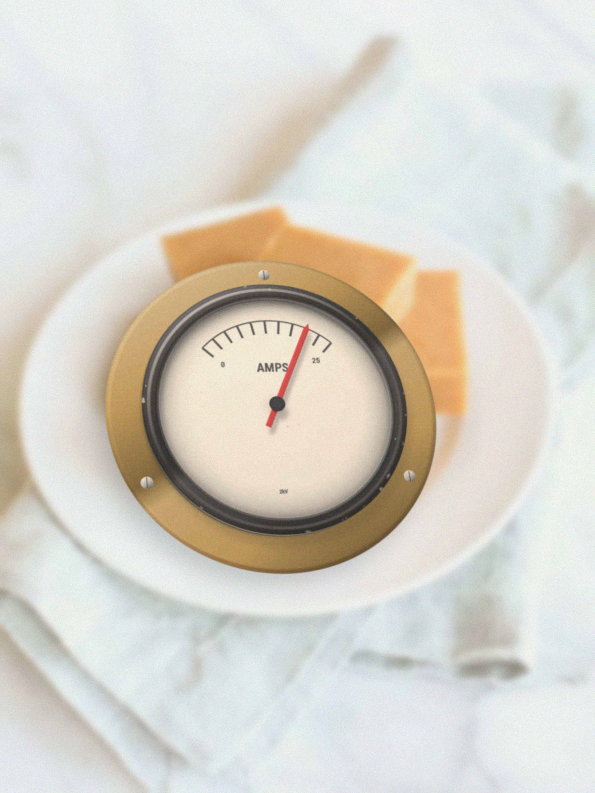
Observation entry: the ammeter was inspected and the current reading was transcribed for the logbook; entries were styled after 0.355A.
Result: 20A
